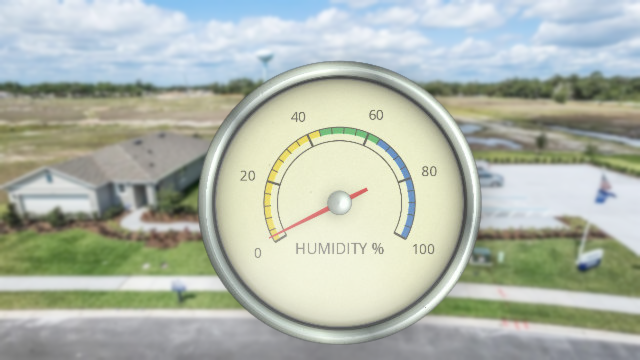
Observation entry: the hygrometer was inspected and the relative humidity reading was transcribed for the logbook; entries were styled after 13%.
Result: 2%
